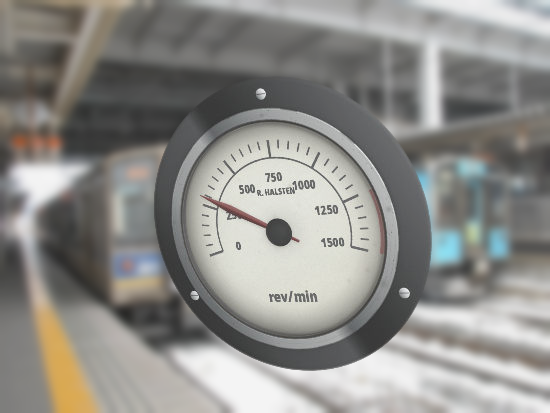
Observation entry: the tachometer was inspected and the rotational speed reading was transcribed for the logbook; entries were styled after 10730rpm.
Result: 300rpm
